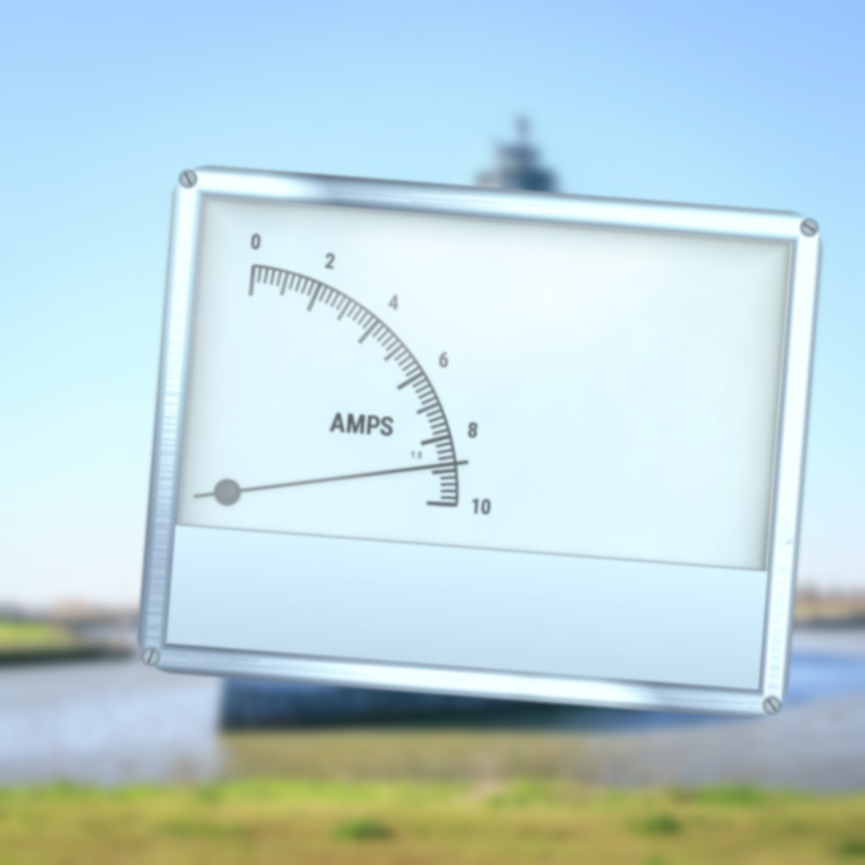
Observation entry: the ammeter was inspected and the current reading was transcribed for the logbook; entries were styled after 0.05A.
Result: 8.8A
